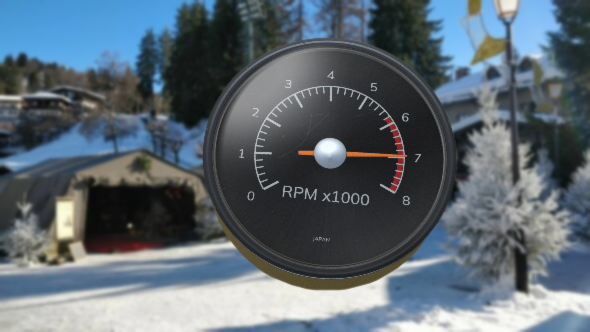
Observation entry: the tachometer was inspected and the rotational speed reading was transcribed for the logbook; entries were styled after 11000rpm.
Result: 7000rpm
